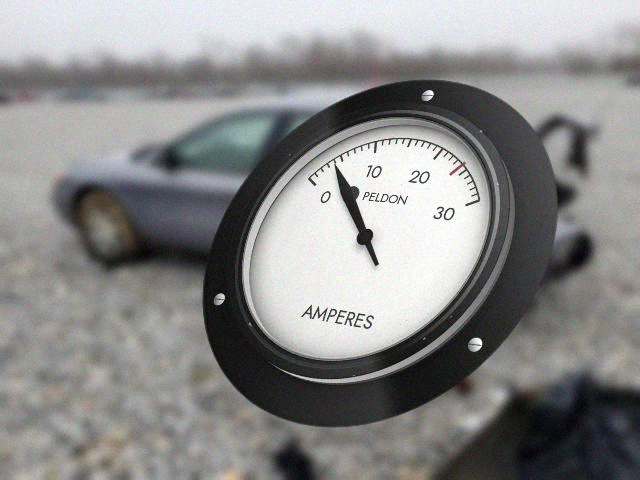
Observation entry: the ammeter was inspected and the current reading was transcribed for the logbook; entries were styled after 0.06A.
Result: 4A
